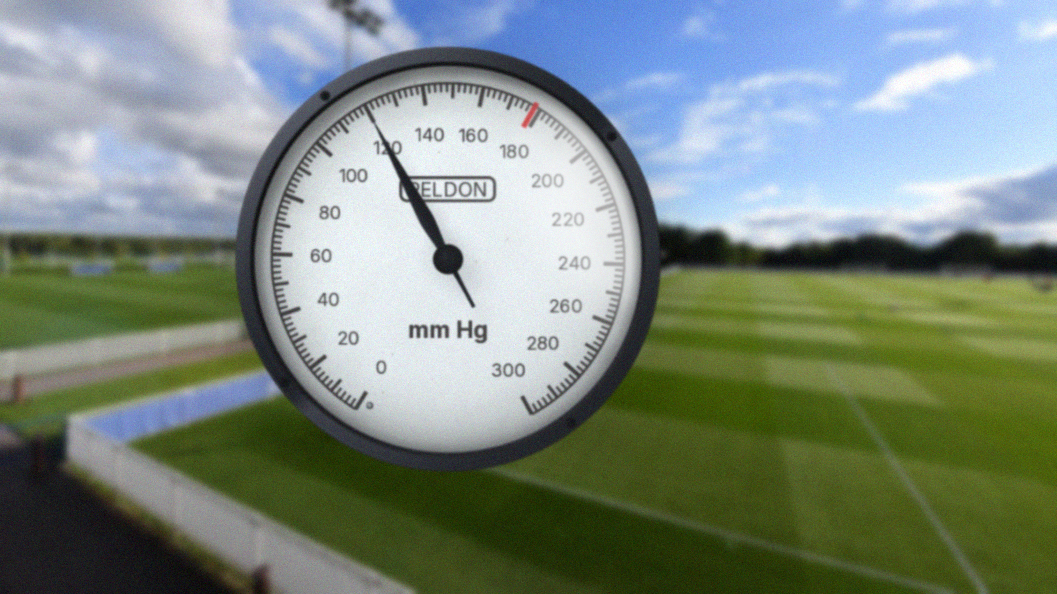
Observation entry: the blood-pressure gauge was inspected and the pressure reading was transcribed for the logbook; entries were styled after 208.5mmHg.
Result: 120mmHg
